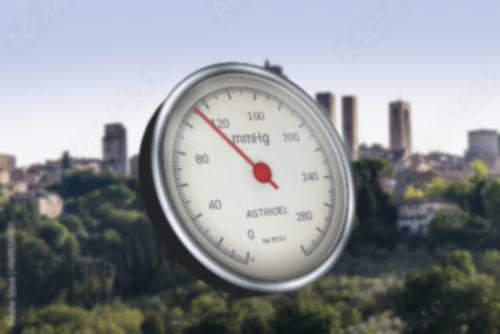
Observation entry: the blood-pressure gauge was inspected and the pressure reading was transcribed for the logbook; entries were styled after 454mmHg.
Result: 110mmHg
